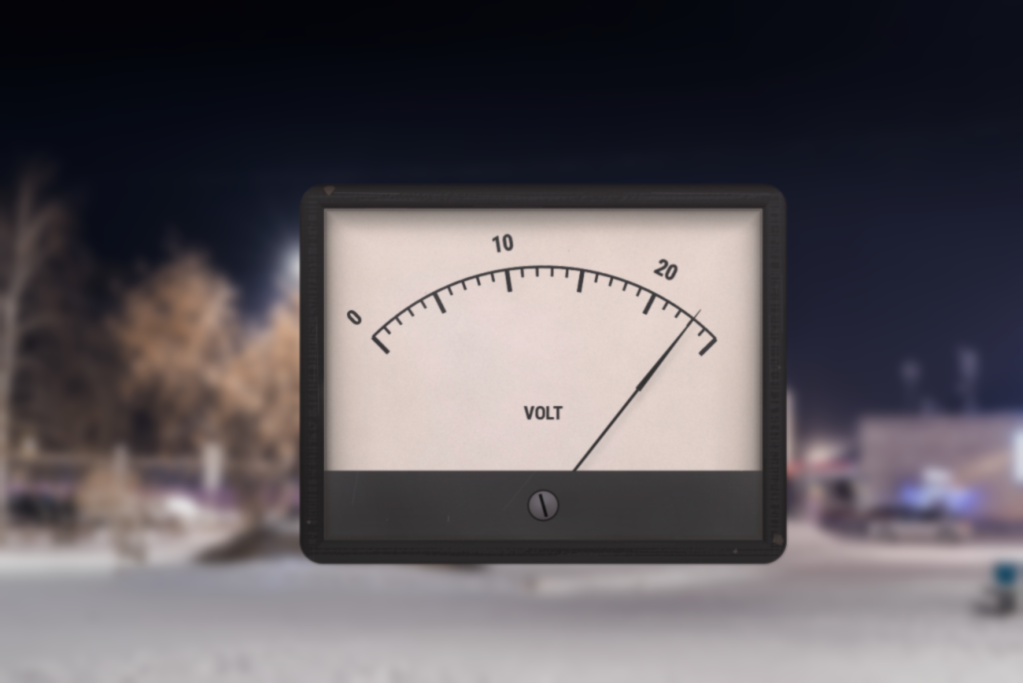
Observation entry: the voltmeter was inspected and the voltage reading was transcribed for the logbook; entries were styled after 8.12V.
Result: 23V
